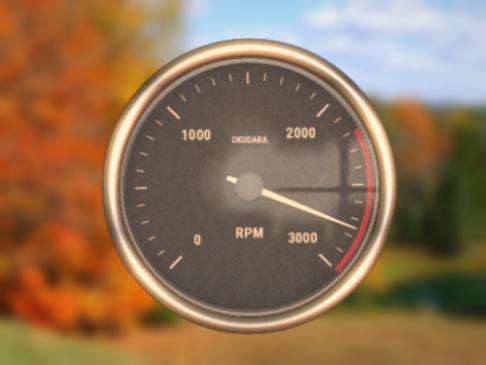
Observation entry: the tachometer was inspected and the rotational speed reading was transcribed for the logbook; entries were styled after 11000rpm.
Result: 2750rpm
